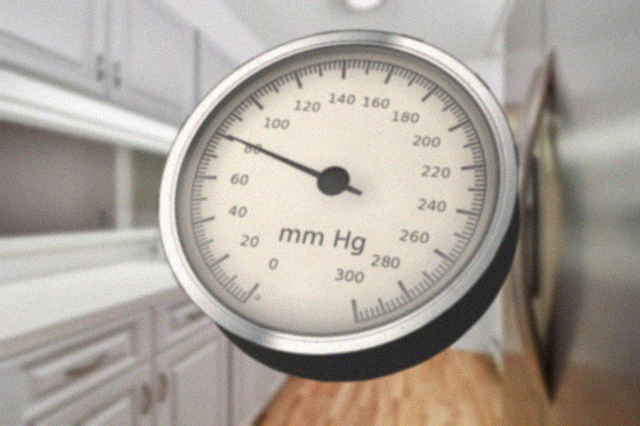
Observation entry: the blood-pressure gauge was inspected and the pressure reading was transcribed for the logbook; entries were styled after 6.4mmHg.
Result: 80mmHg
